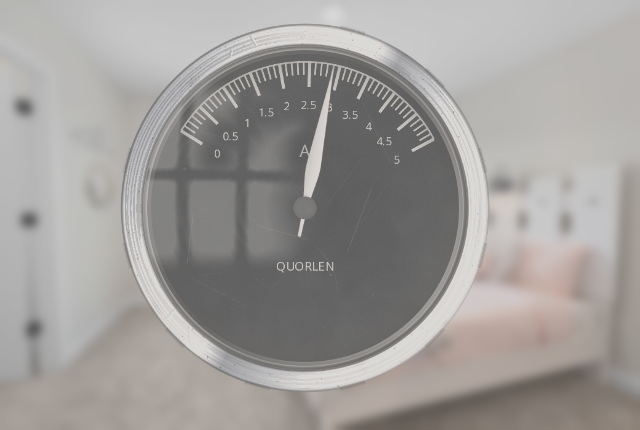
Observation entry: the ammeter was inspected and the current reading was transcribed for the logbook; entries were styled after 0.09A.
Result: 2.9A
